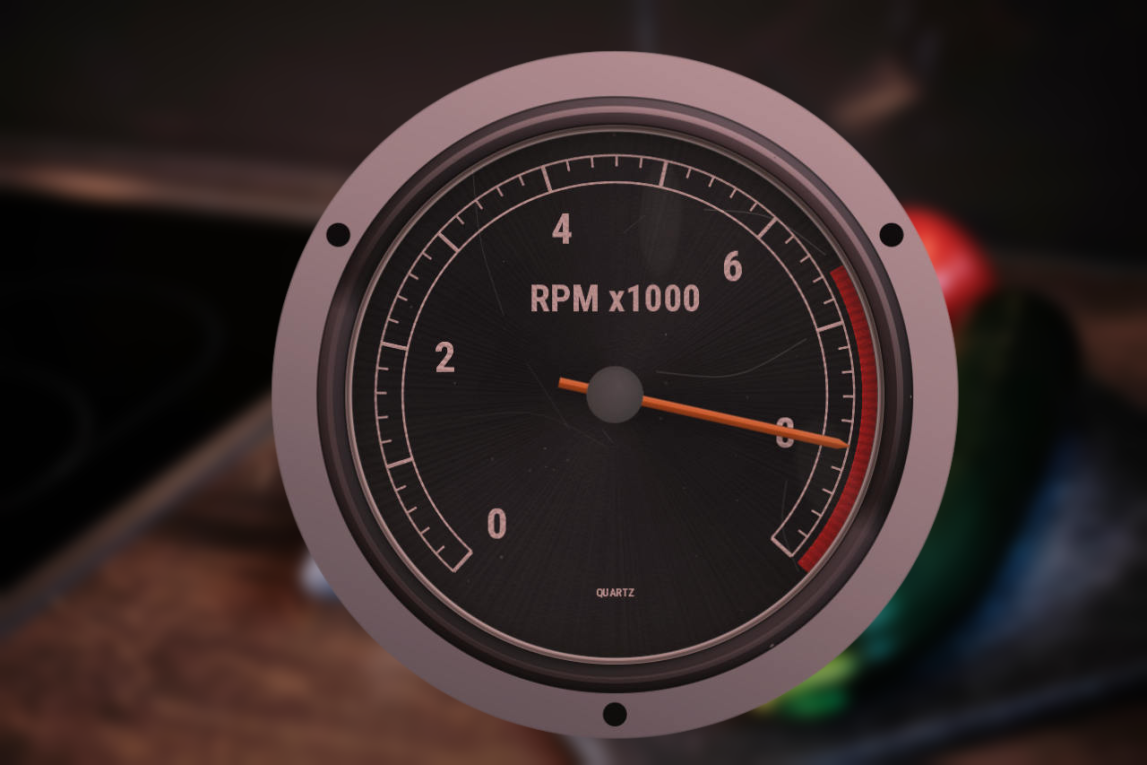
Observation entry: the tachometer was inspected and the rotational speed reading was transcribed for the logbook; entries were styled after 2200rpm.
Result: 8000rpm
